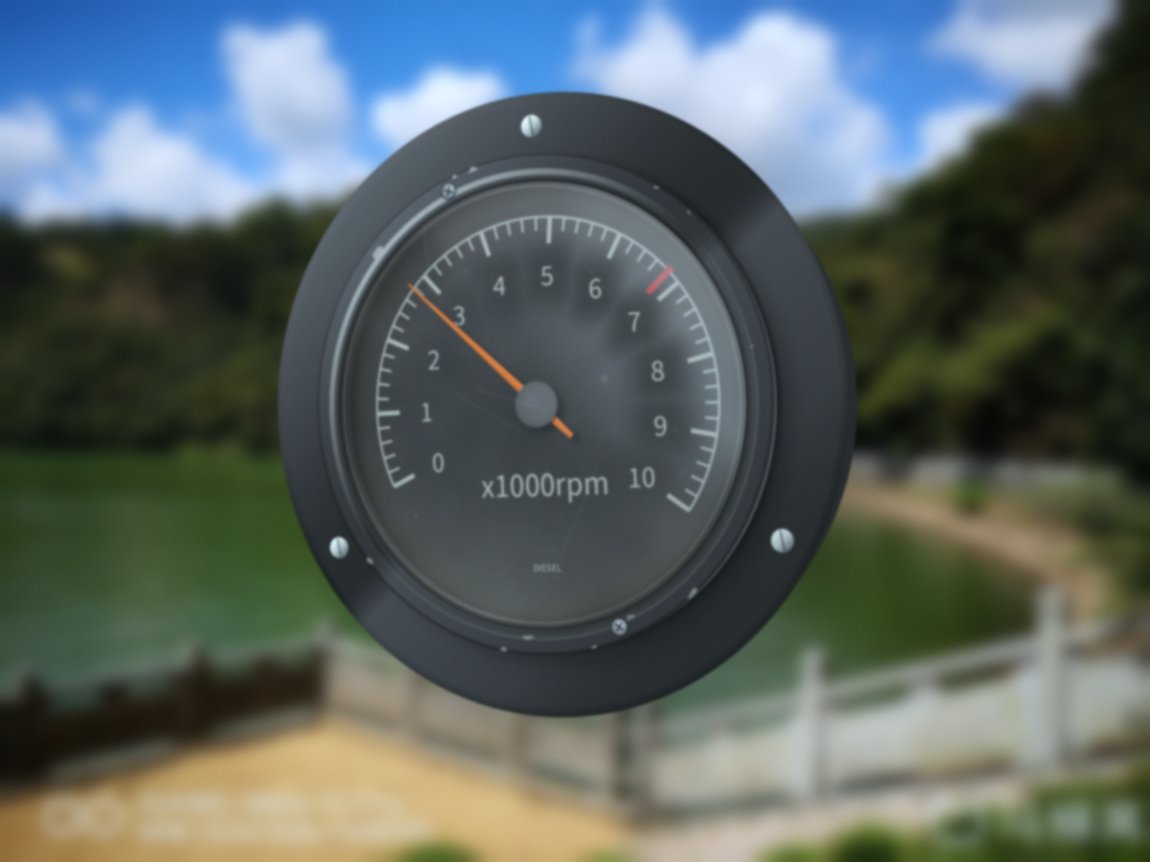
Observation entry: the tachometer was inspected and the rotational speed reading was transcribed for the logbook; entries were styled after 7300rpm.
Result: 2800rpm
